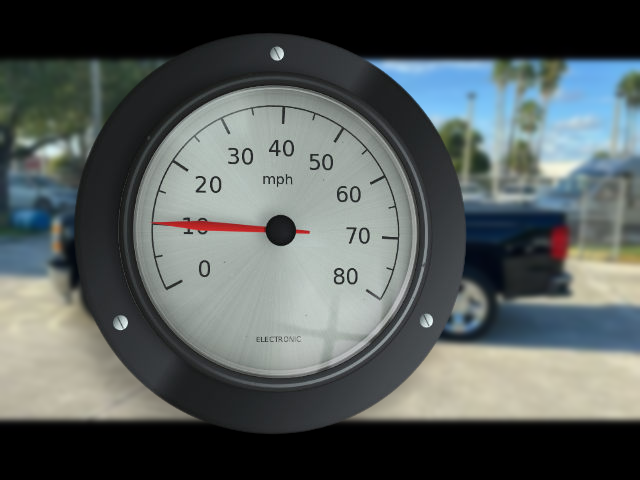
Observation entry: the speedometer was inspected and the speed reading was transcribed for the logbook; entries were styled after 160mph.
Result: 10mph
